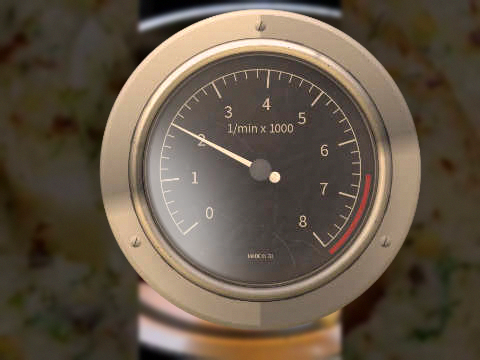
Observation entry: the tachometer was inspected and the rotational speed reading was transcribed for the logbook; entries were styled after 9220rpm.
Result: 2000rpm
